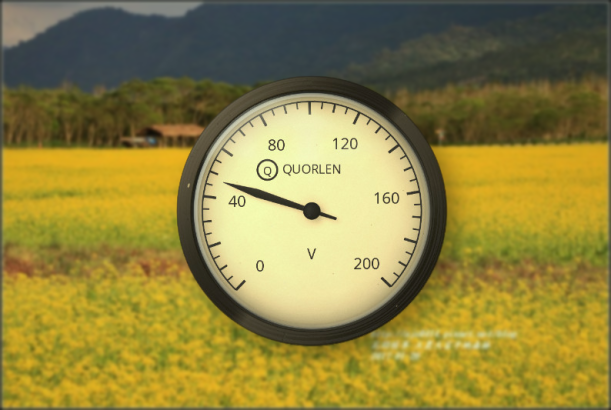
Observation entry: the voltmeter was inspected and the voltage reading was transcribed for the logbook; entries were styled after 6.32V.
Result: 47.5V
